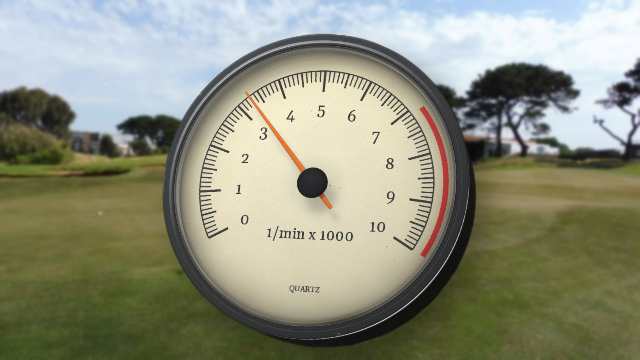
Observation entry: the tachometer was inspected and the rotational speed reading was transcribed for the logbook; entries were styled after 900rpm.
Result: 3300rpm
